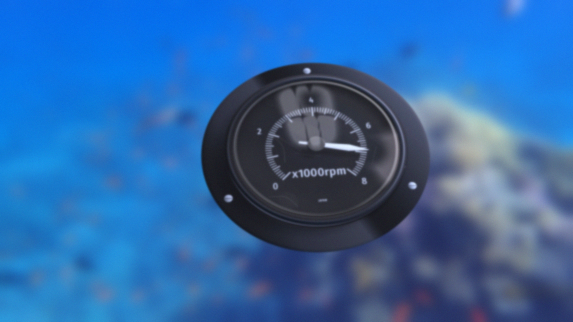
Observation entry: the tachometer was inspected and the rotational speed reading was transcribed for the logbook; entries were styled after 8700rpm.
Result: 7000rpm
